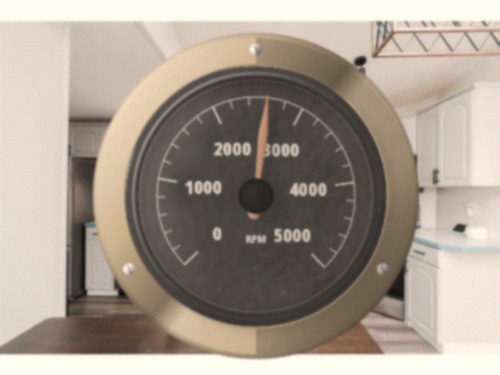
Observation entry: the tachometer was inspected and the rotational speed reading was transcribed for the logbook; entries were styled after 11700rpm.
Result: 2600rpm
